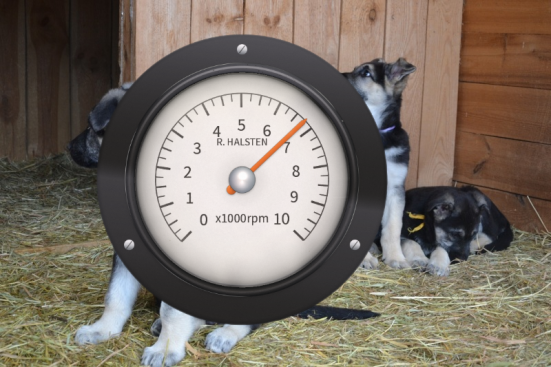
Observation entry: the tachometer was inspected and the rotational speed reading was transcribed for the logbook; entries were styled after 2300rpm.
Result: 6750rpm
